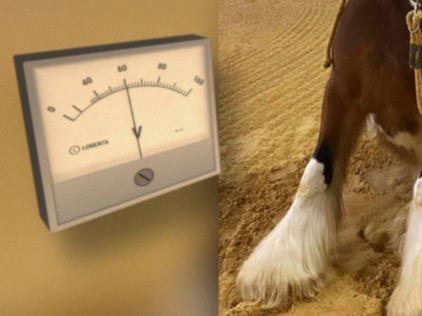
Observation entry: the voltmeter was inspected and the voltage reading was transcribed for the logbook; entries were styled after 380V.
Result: 60V
